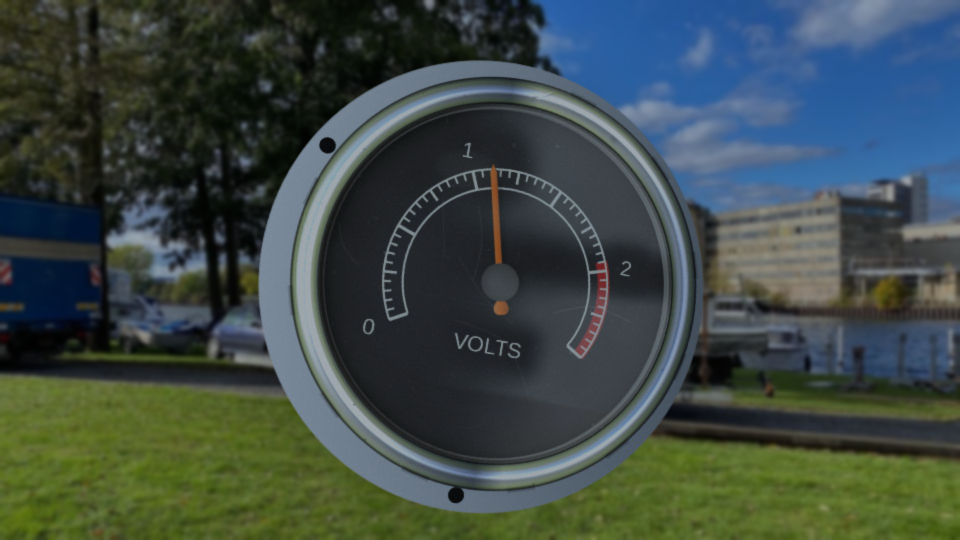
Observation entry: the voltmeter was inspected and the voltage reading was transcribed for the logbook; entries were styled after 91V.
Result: 1.1V
